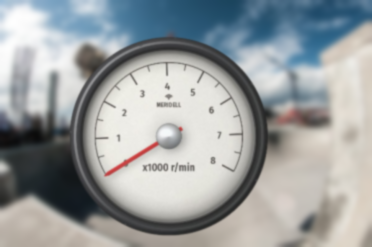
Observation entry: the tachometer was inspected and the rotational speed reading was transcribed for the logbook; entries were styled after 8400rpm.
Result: 0rpm
